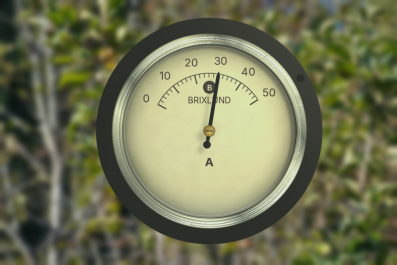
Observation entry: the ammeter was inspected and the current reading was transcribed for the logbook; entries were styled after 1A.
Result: 30A
